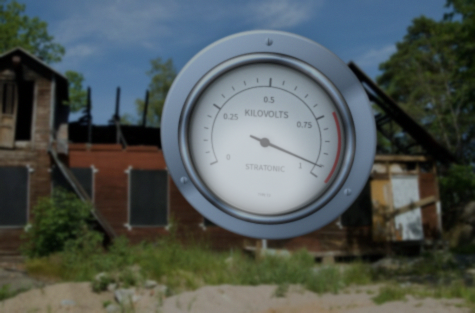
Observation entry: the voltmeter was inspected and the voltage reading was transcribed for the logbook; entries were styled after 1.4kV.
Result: 0.95kV
